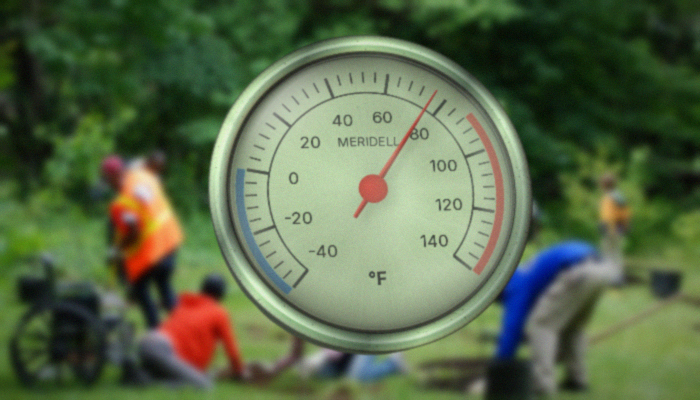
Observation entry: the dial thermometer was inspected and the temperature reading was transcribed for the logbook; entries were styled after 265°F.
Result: 76°F
